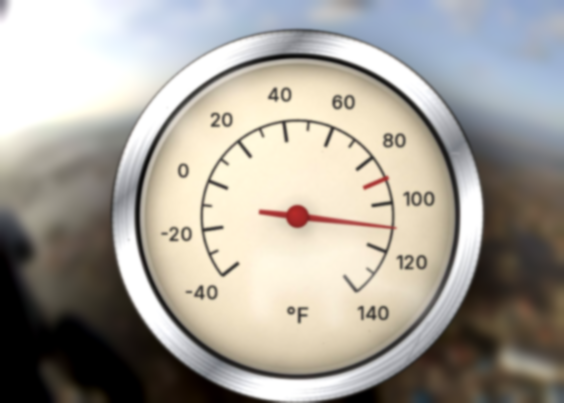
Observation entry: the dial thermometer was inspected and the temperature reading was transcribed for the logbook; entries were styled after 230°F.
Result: 110°F
